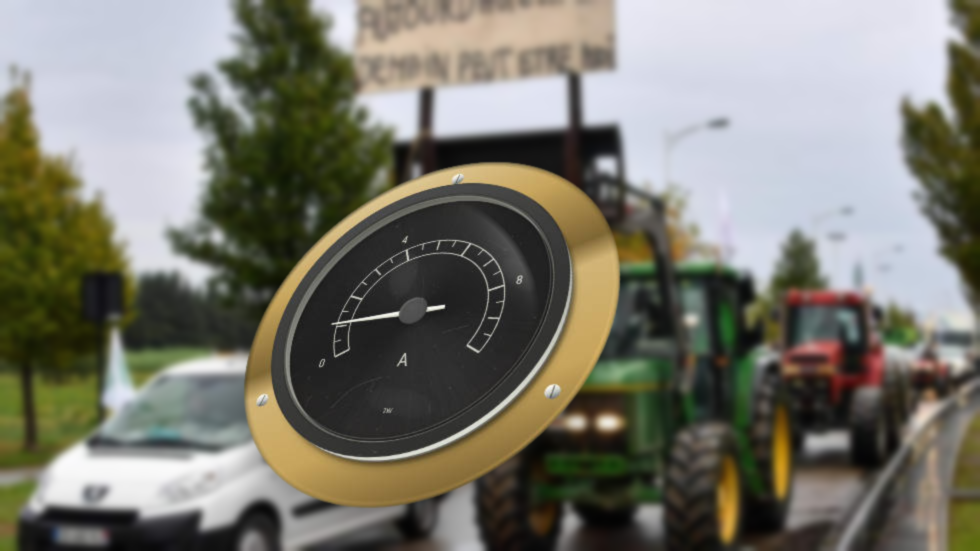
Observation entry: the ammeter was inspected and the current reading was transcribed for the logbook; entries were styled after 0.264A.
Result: 1A
